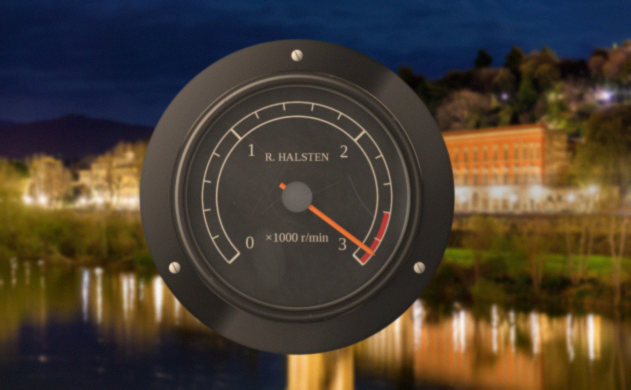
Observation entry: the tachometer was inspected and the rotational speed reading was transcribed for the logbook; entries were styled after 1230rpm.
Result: 2900rpm
